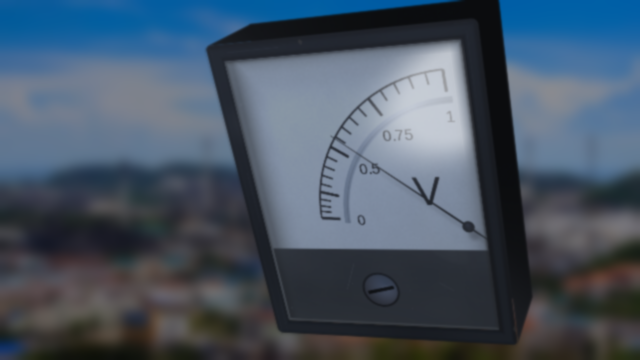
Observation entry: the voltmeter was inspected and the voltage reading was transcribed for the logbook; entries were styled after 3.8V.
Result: 0.55V
